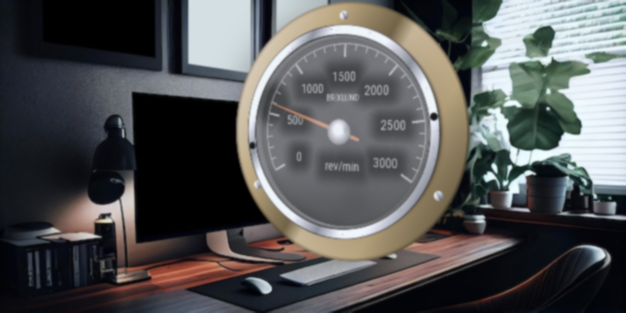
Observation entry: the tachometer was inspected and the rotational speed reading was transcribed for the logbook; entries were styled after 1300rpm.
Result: 600rpm
